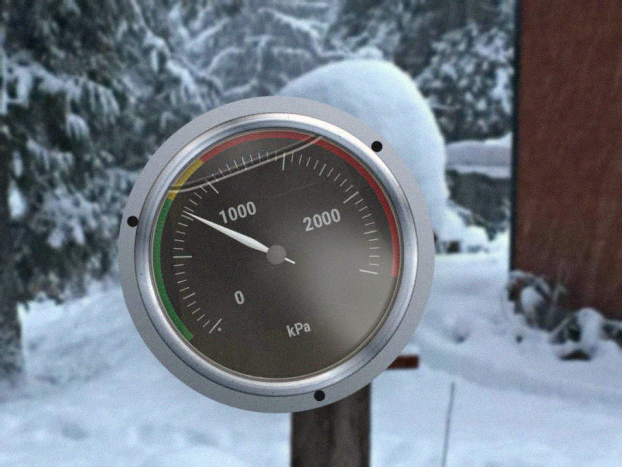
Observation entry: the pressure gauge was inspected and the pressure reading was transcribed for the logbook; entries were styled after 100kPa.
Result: 775kPa
